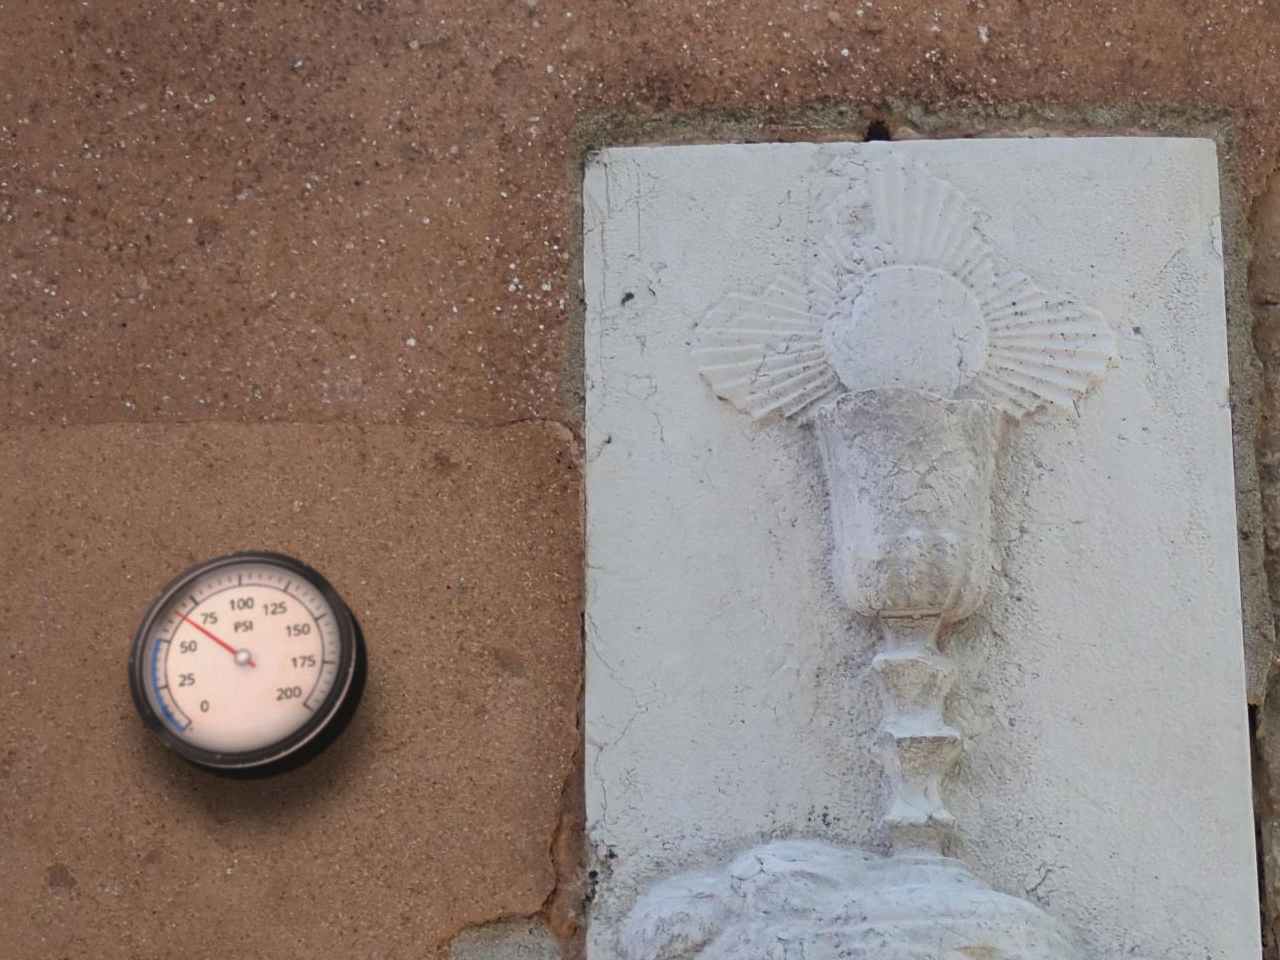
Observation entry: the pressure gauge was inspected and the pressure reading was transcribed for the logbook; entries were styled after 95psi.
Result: 65psi
